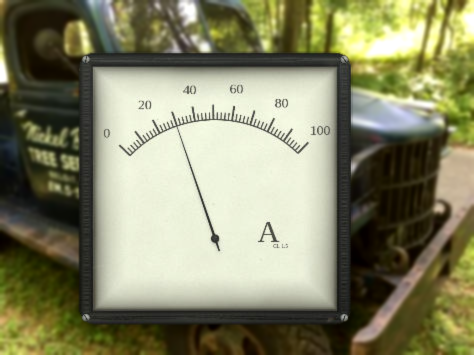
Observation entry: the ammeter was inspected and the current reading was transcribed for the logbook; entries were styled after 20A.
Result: 30A
